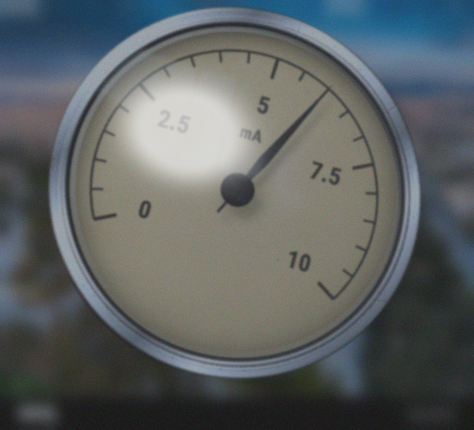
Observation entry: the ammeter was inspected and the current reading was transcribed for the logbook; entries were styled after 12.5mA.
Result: 6mA
